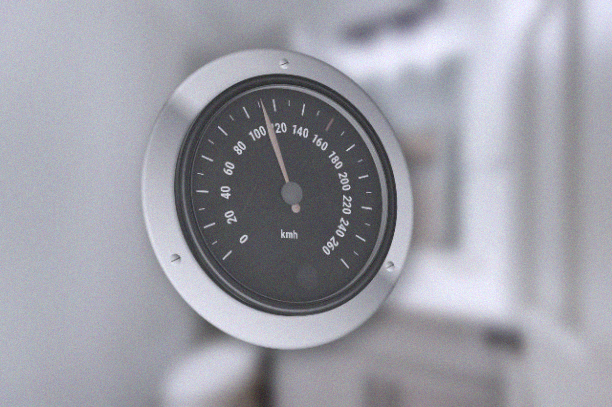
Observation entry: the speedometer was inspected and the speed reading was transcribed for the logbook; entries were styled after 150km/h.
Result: 110km/h
